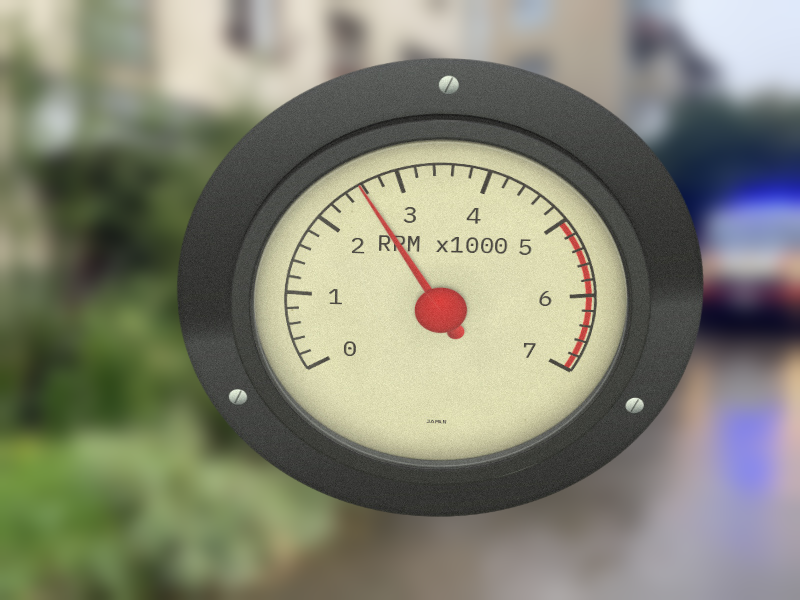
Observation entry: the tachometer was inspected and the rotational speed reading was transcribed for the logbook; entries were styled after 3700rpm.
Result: 2600rpm
